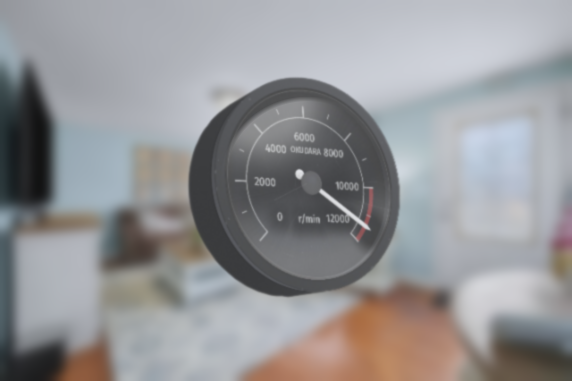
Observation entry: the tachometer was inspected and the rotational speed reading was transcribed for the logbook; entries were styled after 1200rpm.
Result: 11500rpm
